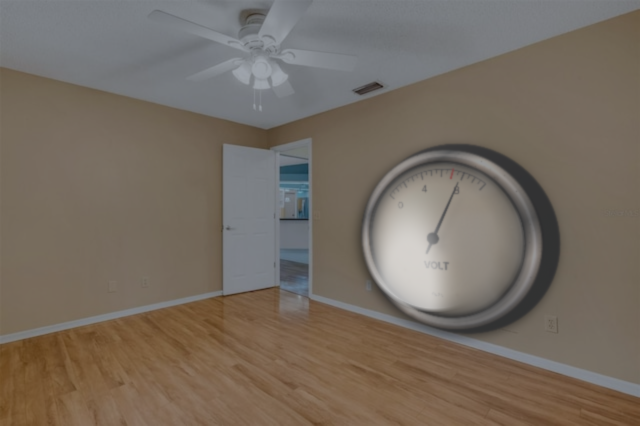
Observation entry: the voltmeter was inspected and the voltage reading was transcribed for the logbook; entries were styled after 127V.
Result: 8V
